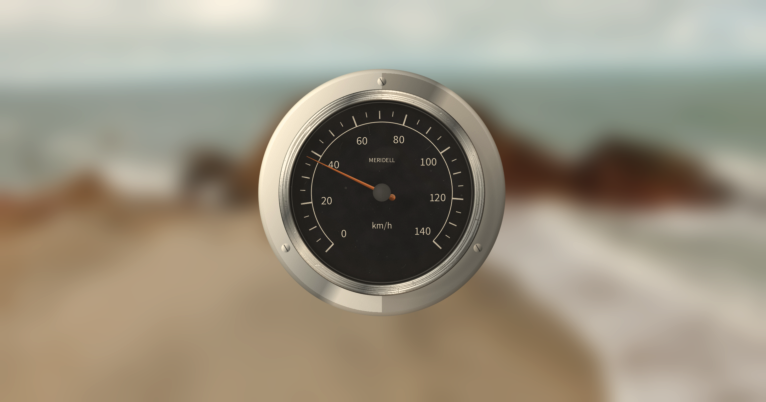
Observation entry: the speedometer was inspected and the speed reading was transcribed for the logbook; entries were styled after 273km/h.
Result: 37.5km/h
